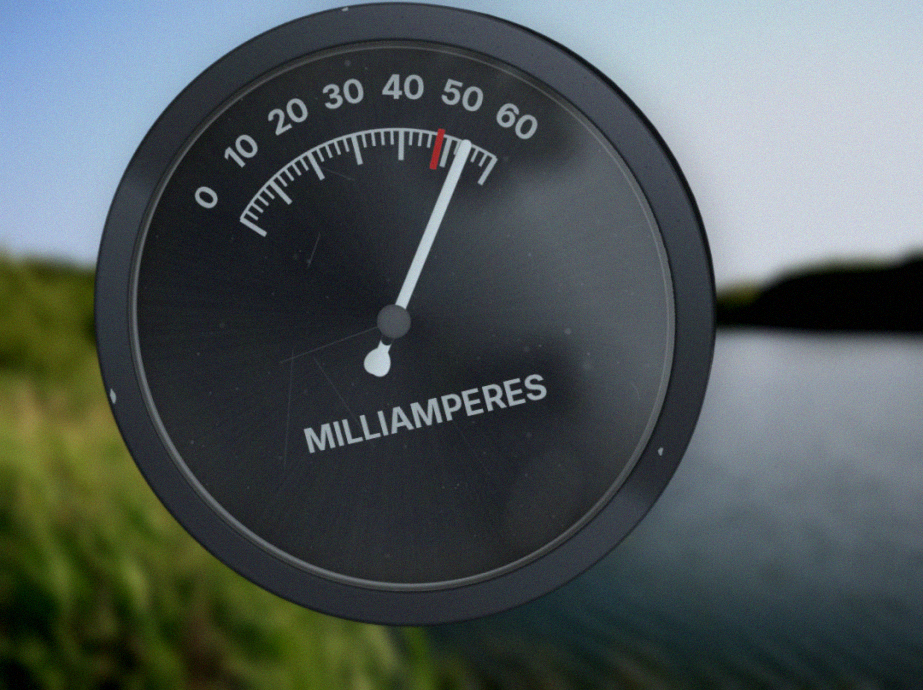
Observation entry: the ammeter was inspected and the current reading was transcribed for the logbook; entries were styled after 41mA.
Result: 54mA
